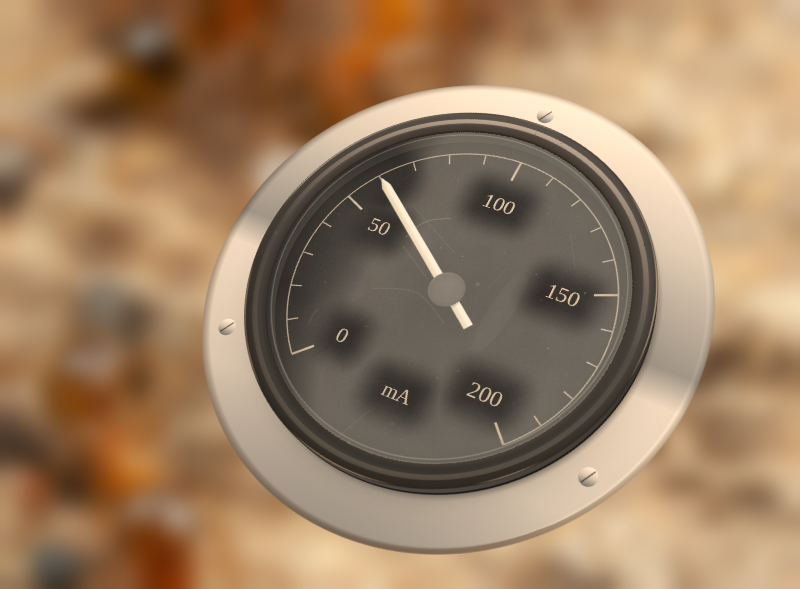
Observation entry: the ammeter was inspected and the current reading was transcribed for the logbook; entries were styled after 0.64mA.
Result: 60mA
